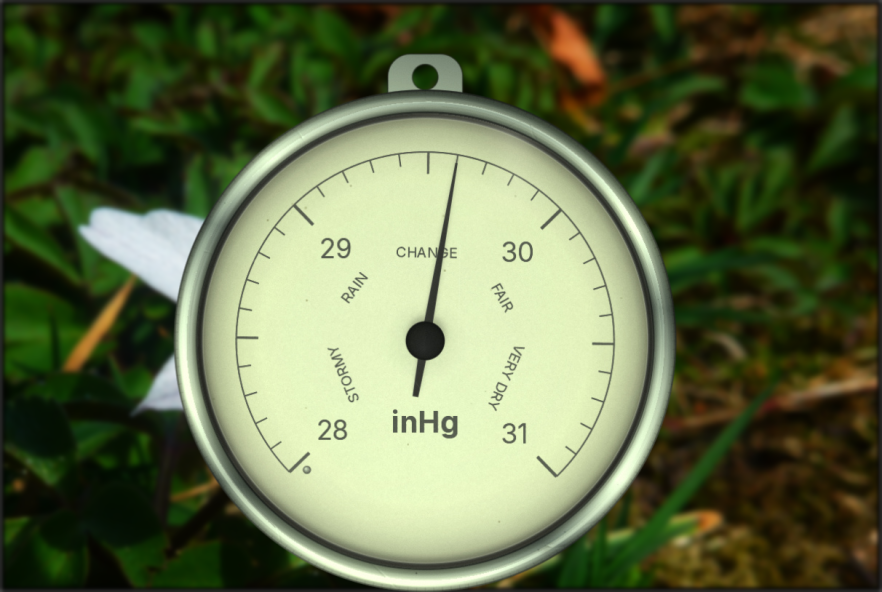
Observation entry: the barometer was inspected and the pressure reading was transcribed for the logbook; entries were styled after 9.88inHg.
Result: 29.6inHg
